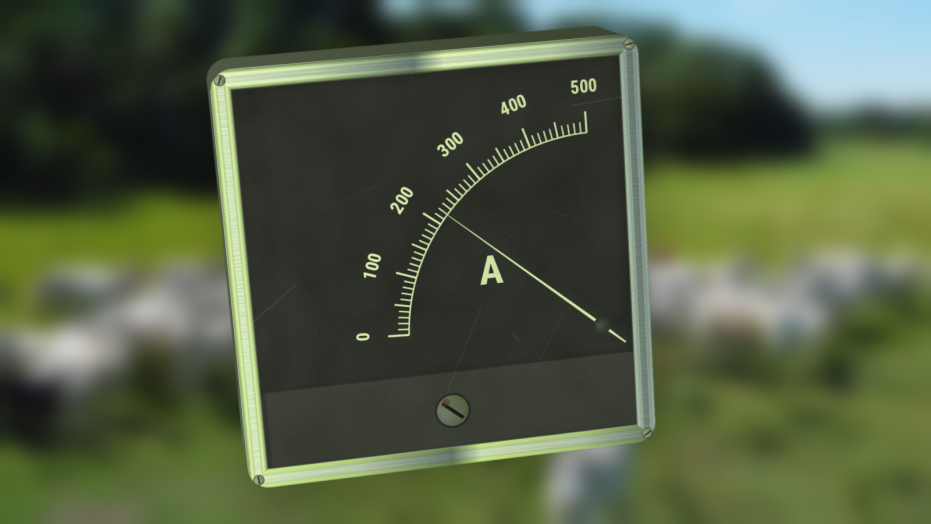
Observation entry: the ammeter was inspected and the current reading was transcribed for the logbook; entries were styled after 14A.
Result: 220A
